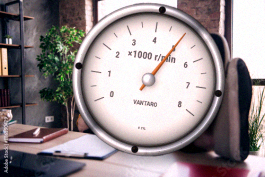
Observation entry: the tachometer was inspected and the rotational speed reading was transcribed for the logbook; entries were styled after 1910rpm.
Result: 5000rpm
